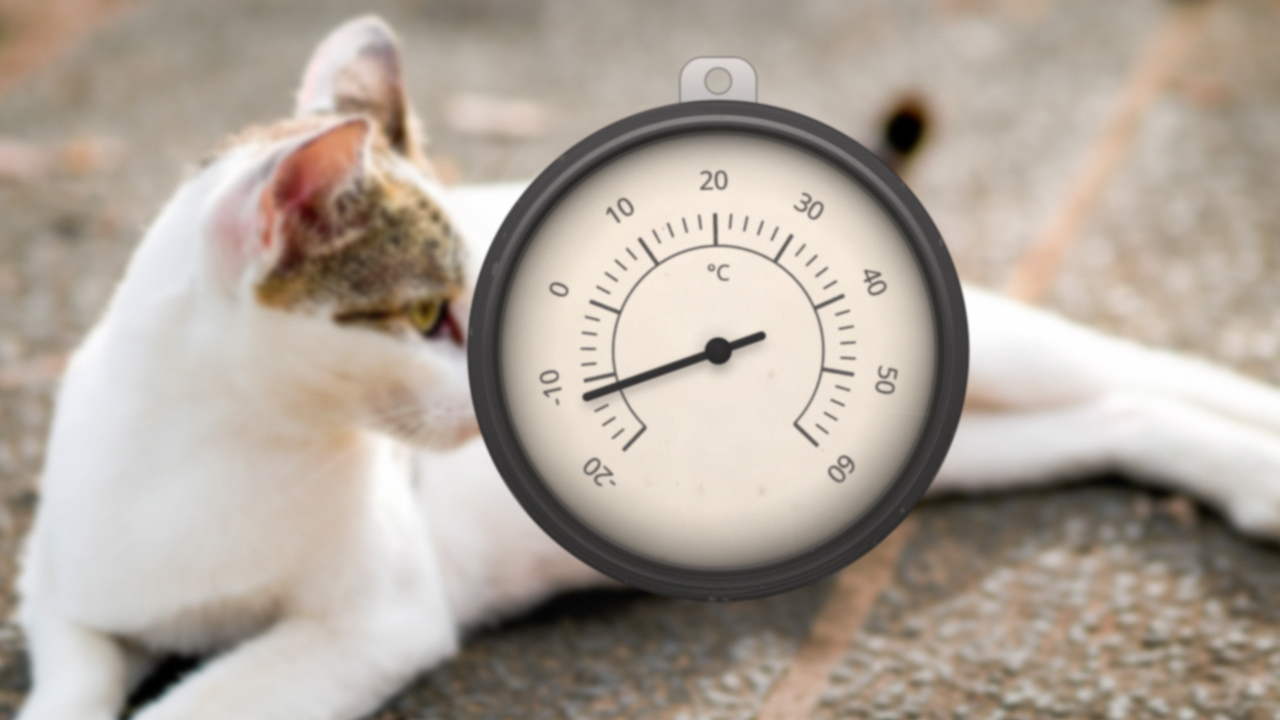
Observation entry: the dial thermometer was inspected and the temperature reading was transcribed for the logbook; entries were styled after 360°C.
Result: -12°C
